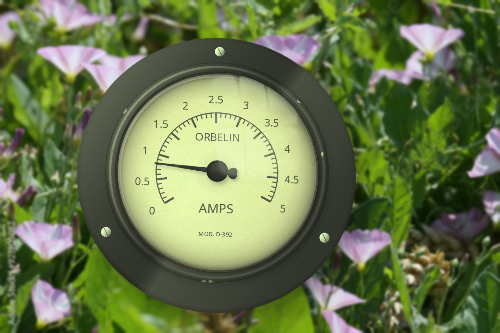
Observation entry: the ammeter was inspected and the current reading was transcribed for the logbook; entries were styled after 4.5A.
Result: 0.8A
